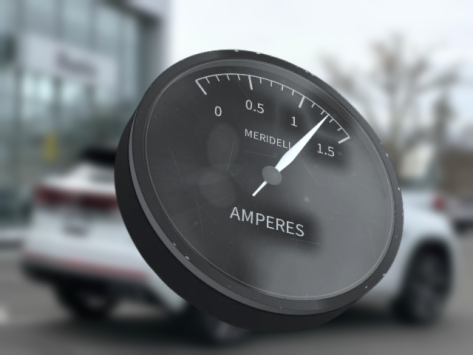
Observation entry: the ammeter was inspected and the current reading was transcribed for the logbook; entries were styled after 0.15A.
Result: 1.25A
